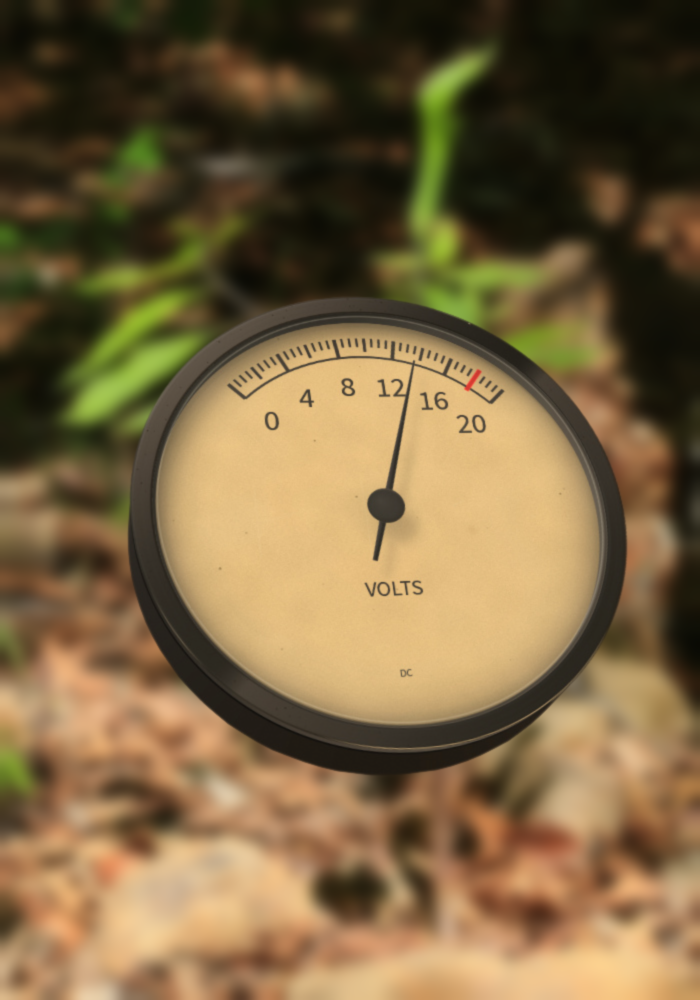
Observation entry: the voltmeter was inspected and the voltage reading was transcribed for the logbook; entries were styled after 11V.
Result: 13.5V
